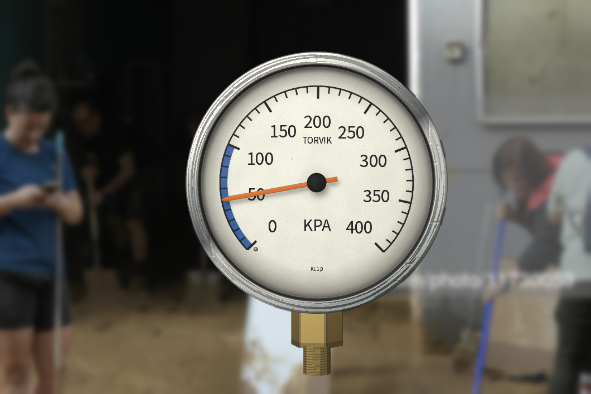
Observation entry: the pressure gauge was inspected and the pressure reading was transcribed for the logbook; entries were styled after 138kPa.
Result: 50kPa
